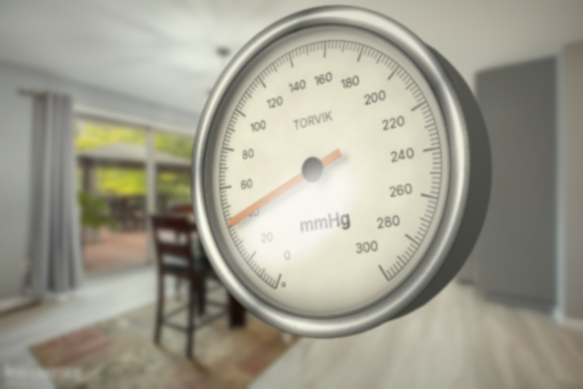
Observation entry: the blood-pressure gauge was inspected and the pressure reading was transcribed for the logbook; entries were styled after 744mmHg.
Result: 40mmHg
